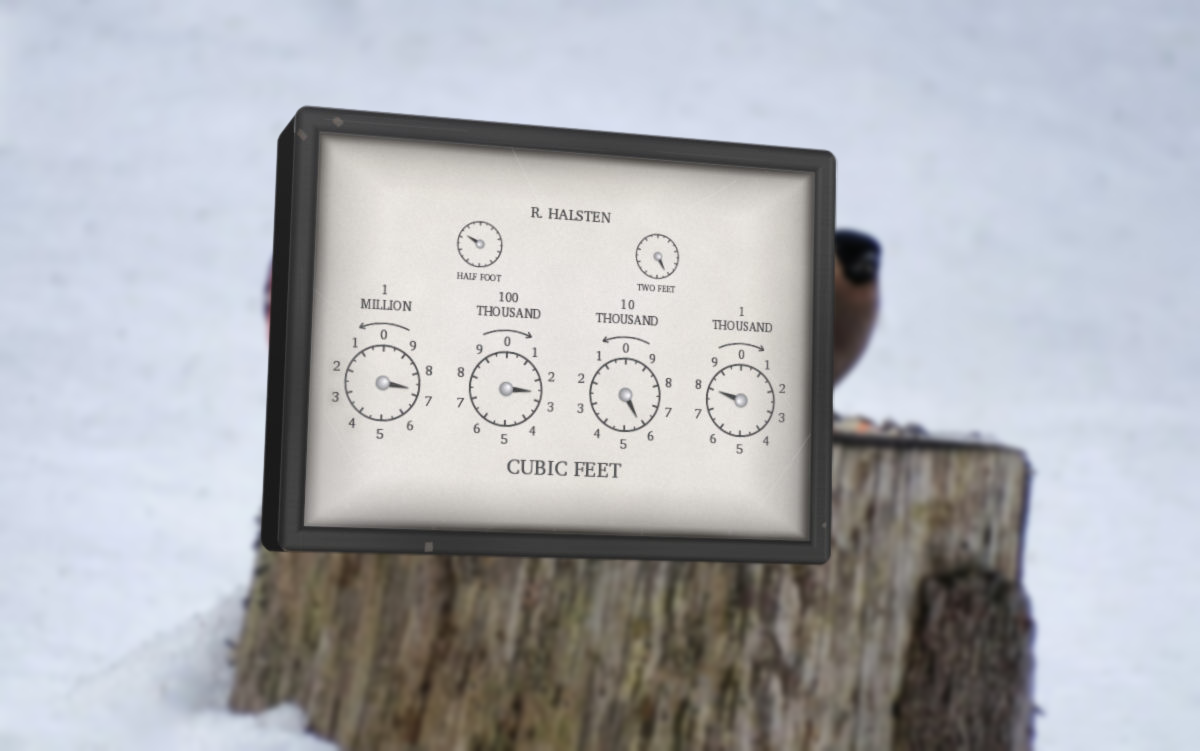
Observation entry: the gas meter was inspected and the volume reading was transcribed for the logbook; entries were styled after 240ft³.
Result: 725800ft³
